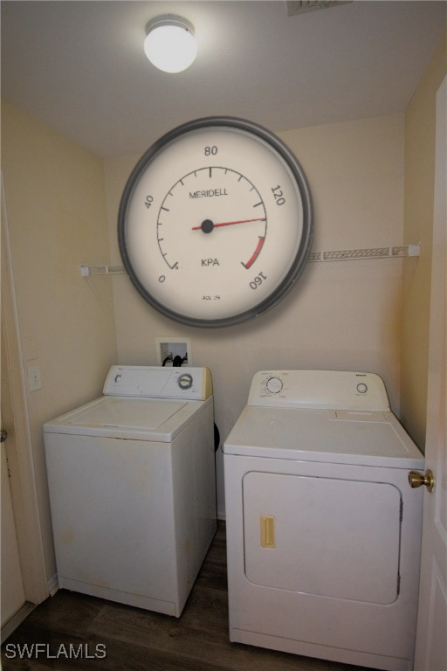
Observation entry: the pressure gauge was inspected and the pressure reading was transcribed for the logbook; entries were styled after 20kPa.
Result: 130kPa
